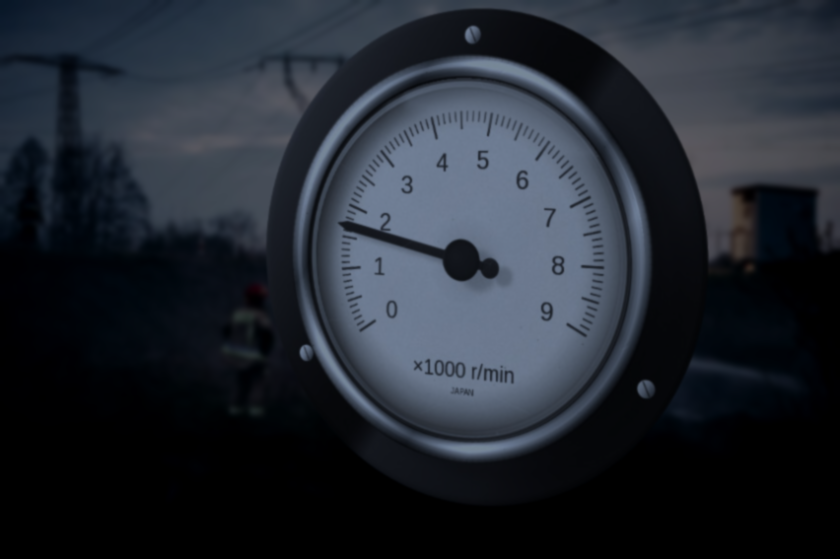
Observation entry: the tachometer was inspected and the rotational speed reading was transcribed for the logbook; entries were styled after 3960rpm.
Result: 1700rpm
